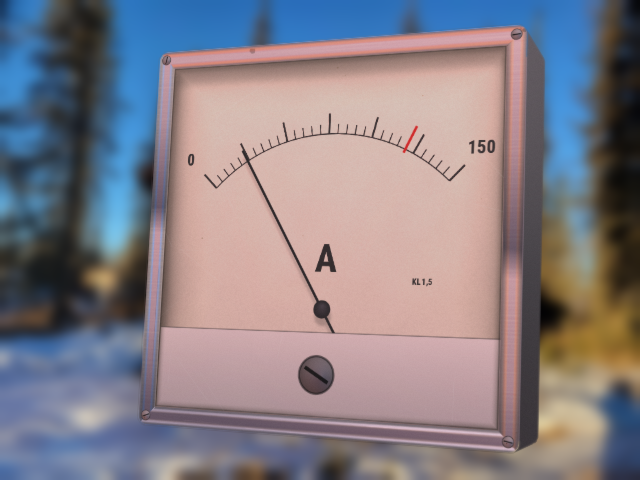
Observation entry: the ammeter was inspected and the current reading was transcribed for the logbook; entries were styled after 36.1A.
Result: 25A
